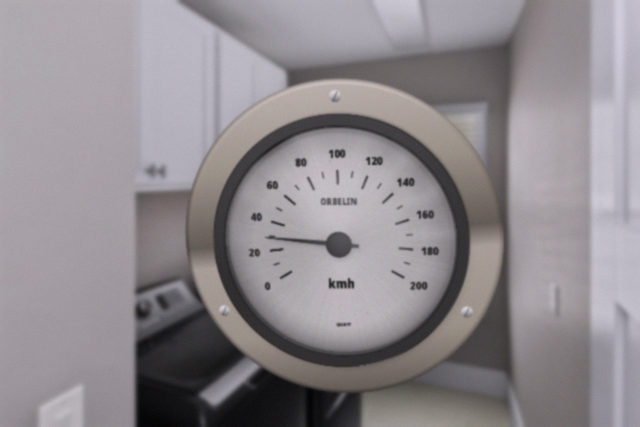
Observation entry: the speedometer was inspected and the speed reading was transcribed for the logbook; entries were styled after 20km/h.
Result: 30km/h
